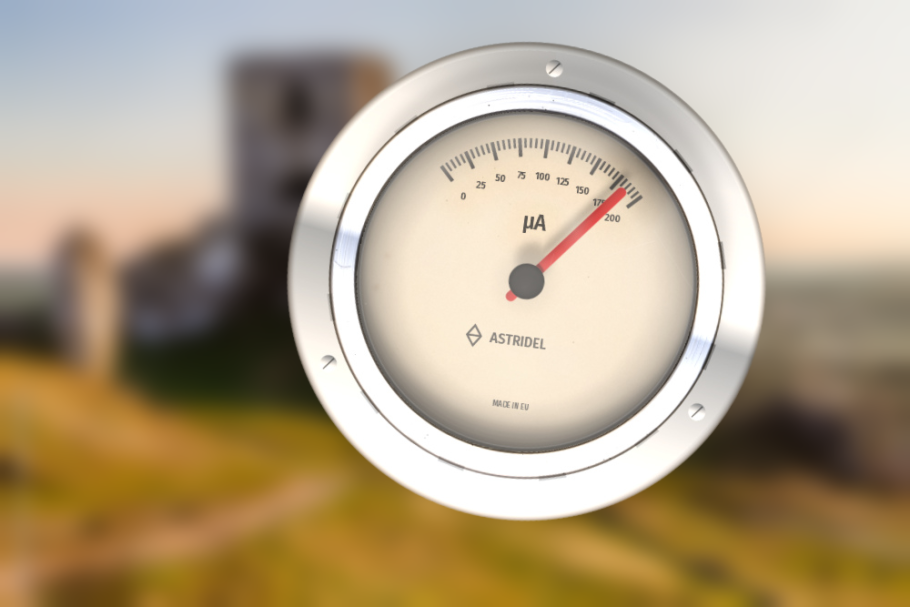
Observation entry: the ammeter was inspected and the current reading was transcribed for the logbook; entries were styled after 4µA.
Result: 185µA
